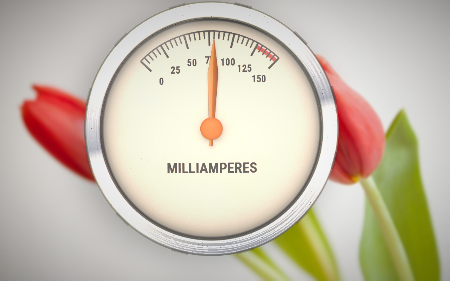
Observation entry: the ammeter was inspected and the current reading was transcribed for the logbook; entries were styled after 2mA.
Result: 80mA
